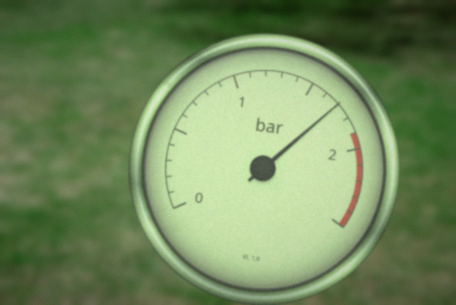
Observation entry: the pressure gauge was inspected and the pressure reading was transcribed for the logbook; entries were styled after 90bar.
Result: 1.7bar
